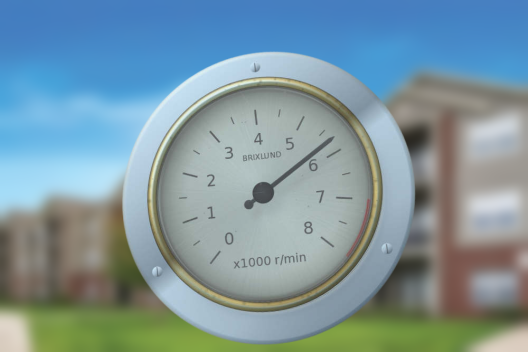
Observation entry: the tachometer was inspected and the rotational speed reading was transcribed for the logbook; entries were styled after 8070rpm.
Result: 5750rpm
